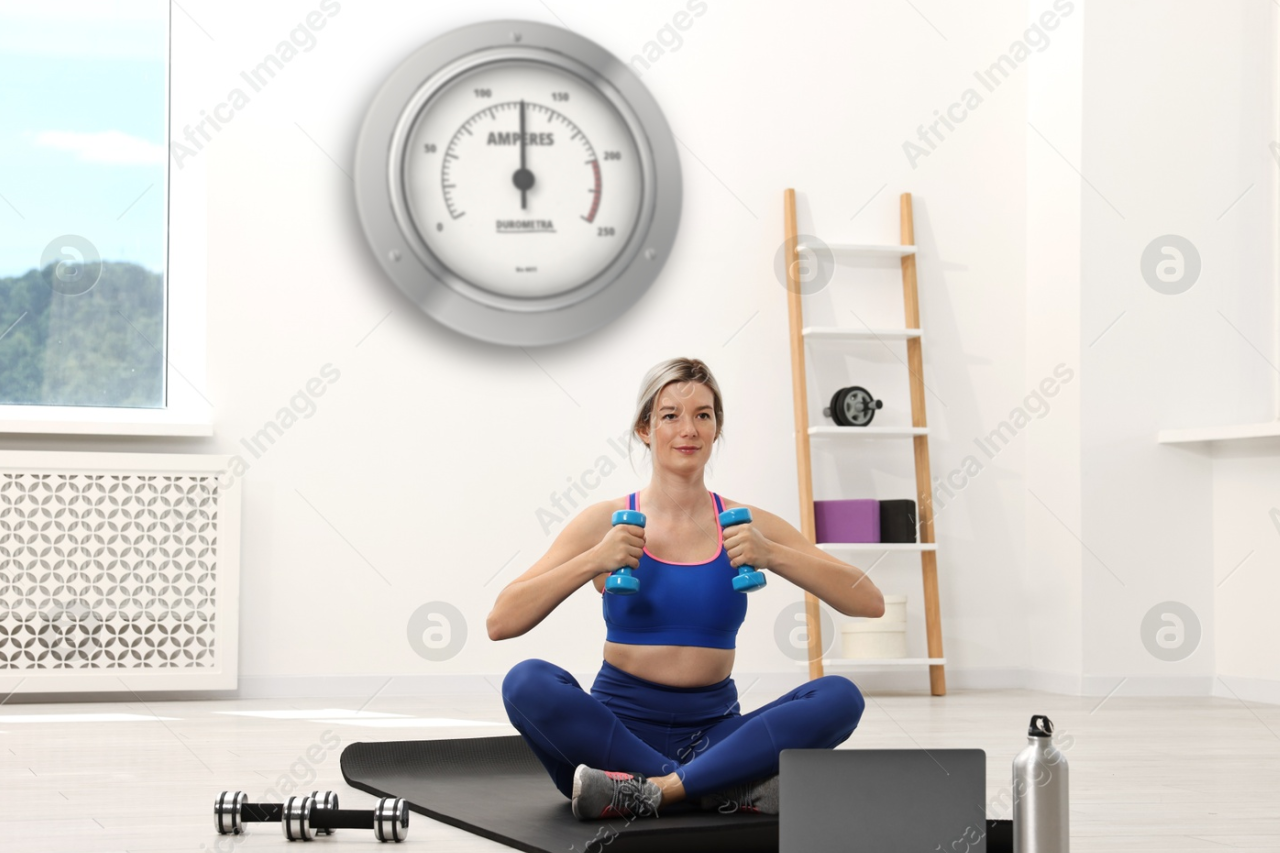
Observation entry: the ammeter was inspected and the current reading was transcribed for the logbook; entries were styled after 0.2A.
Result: 125A
